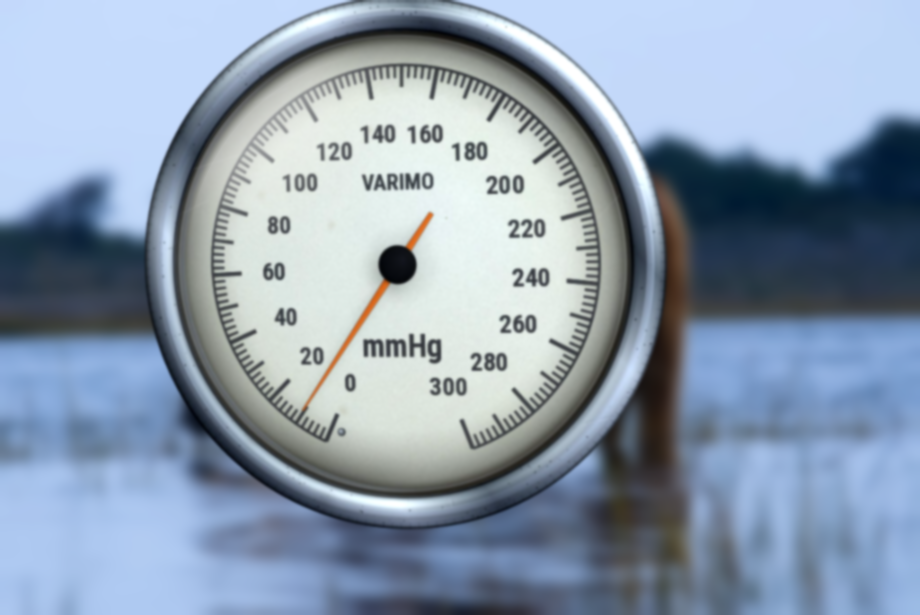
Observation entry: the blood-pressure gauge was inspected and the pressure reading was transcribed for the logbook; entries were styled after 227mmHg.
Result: 10mmHg
